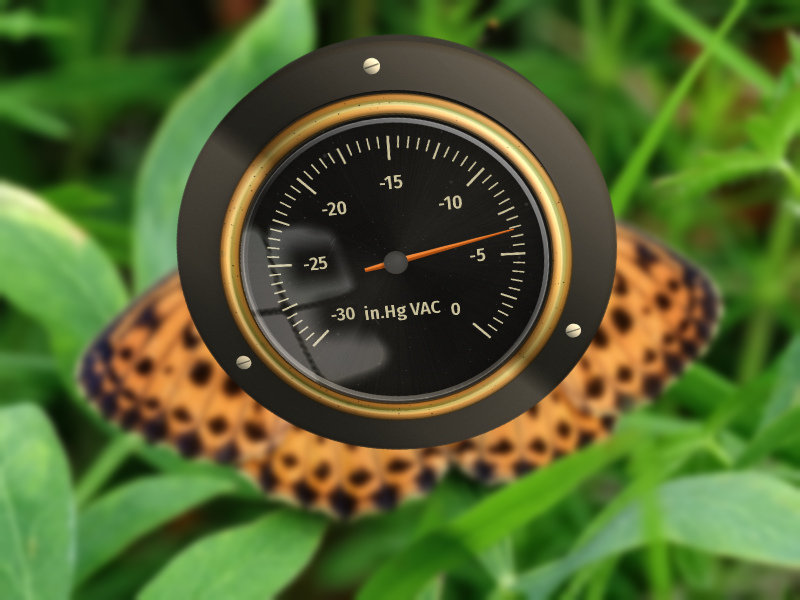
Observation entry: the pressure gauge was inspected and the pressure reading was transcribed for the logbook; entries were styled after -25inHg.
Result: -6.5inHg
